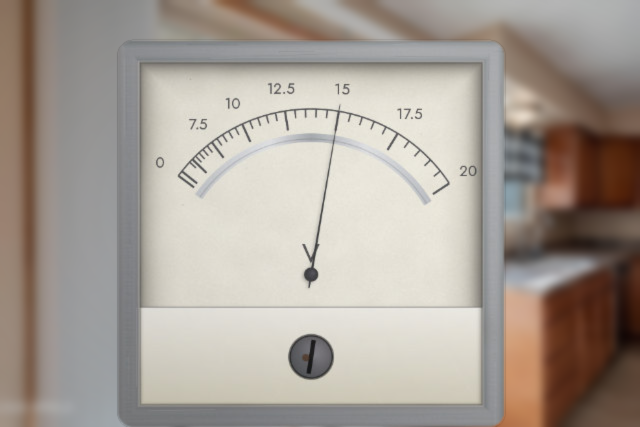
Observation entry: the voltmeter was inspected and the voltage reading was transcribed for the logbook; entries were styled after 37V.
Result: 15V
